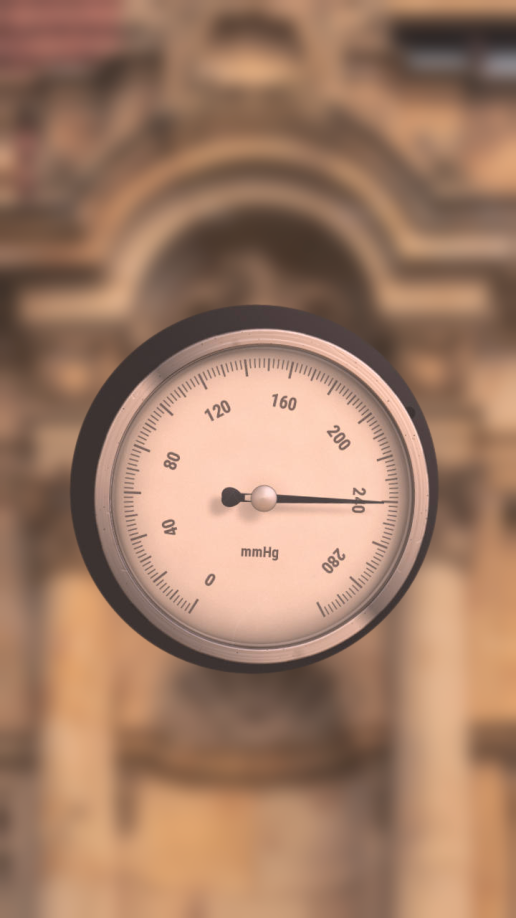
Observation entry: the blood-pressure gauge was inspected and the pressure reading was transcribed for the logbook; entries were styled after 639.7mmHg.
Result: 240mmHg
